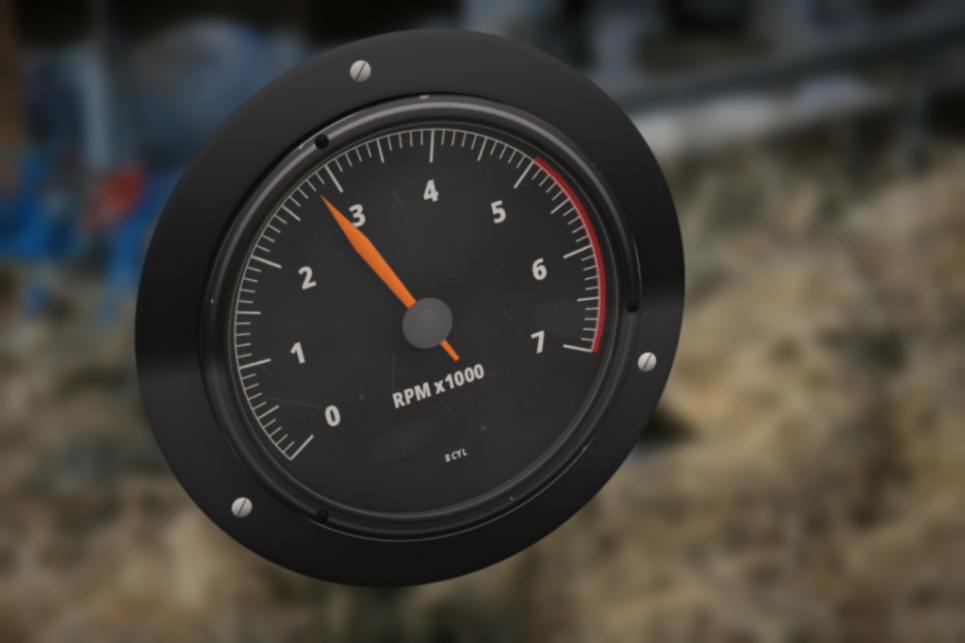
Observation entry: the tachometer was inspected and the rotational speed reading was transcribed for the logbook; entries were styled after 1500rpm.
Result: 2800rpm
